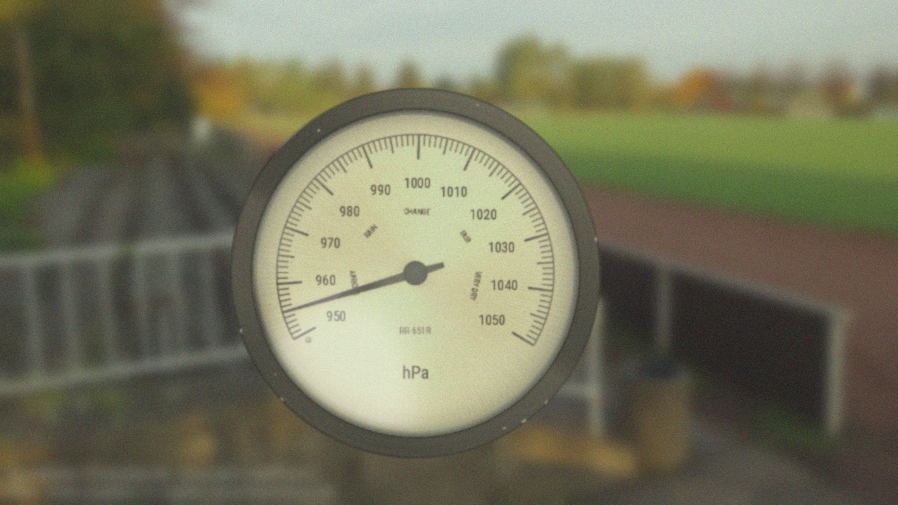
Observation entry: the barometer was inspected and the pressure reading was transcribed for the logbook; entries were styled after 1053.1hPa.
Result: 955hPa
